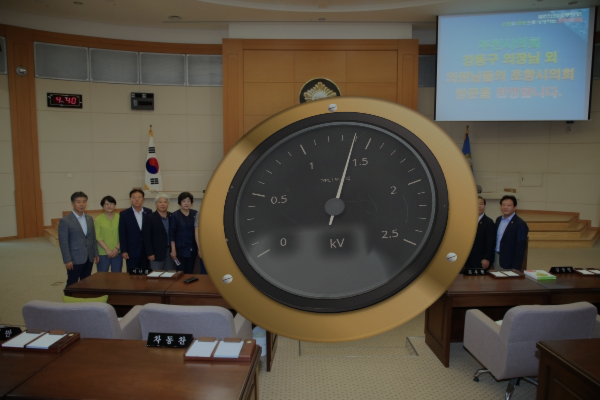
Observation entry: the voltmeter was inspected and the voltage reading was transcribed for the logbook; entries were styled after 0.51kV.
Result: 1.4kV
